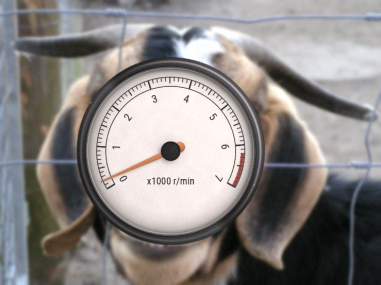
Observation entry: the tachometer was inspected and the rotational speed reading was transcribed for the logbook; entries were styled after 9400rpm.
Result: 200rpm
